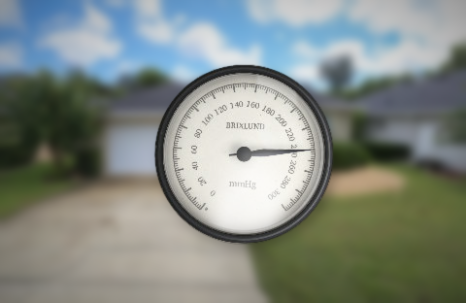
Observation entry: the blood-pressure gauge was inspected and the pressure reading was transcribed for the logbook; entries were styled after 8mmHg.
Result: 240mmHg
